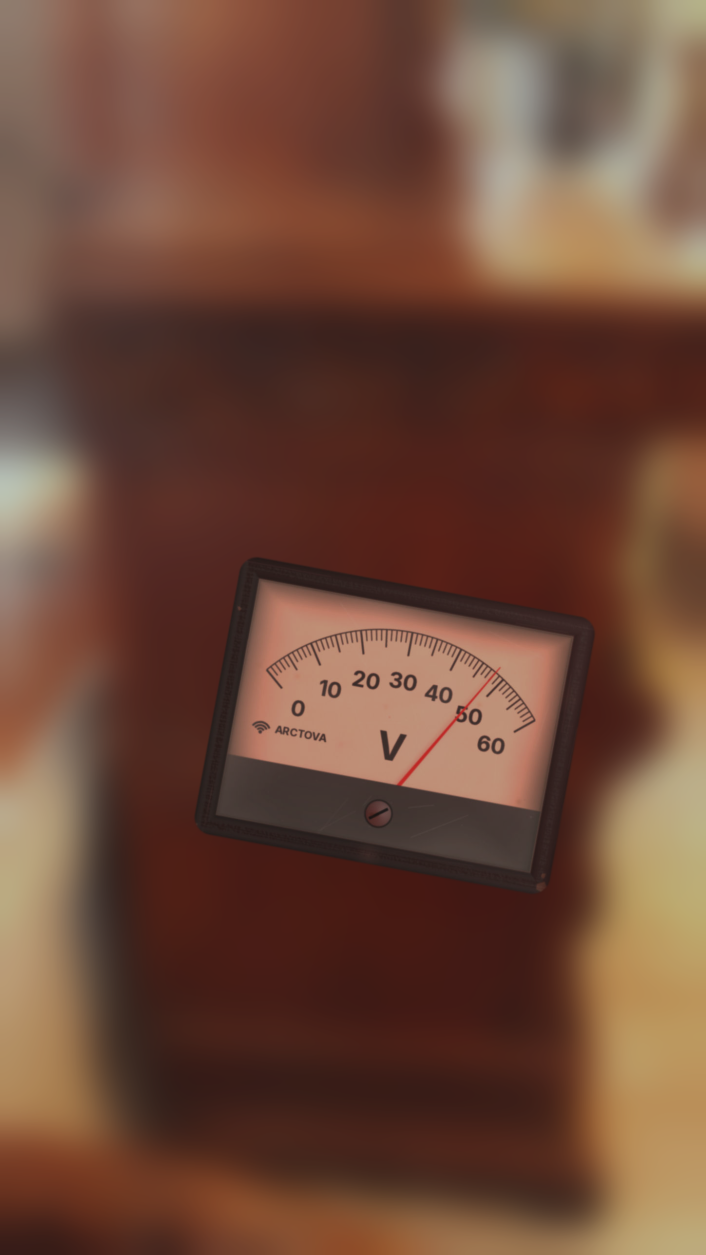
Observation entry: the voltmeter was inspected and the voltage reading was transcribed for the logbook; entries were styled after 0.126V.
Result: 48V
